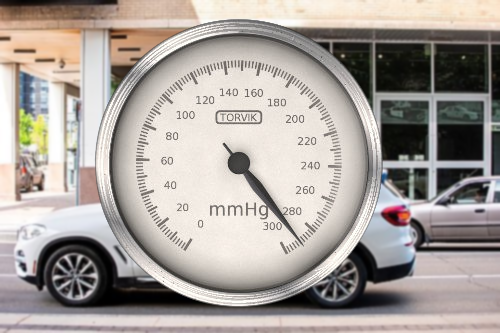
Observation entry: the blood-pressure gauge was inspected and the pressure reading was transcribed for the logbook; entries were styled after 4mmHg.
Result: 290mmHg
